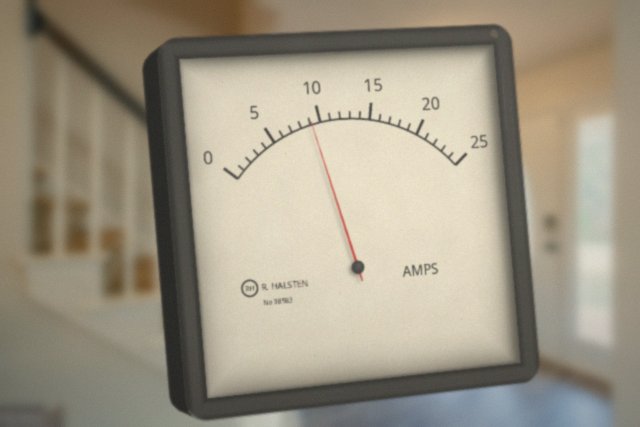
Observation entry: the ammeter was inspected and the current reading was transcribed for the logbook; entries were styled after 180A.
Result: 9A
